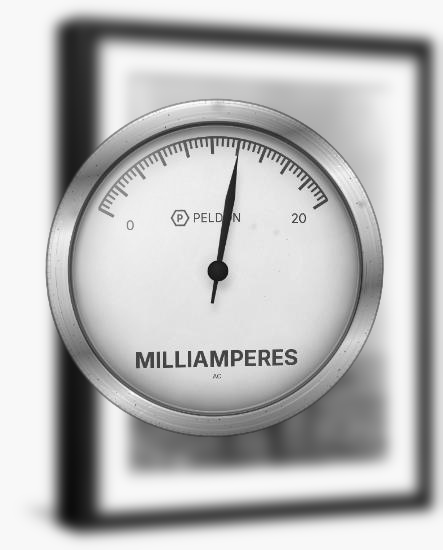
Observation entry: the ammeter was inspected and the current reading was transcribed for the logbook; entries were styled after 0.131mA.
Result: 12mA
